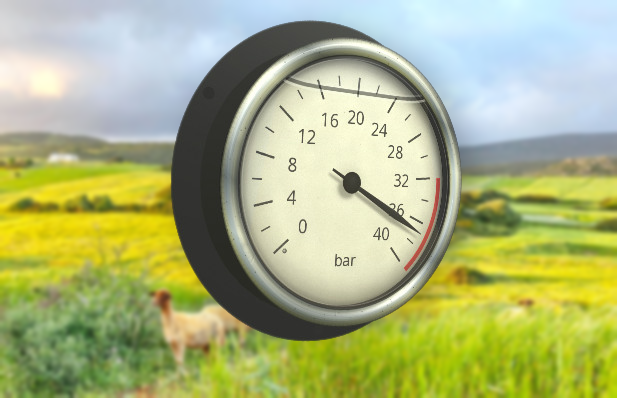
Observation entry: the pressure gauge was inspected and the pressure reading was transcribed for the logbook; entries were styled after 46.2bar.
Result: 37bar
